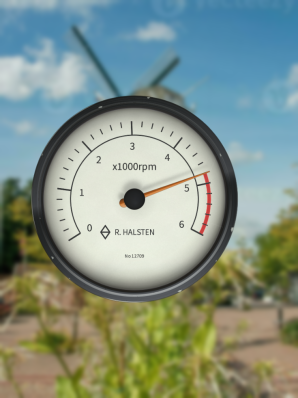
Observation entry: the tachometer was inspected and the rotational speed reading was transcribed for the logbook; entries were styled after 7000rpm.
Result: 4800rpm
